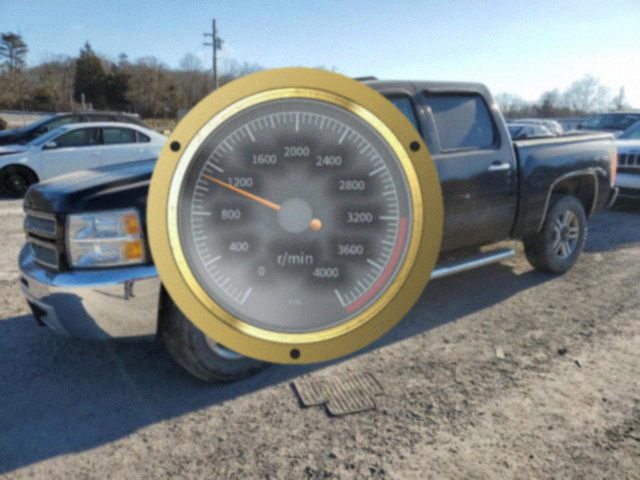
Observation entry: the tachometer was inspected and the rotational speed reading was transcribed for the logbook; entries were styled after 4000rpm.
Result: 1100rpm
